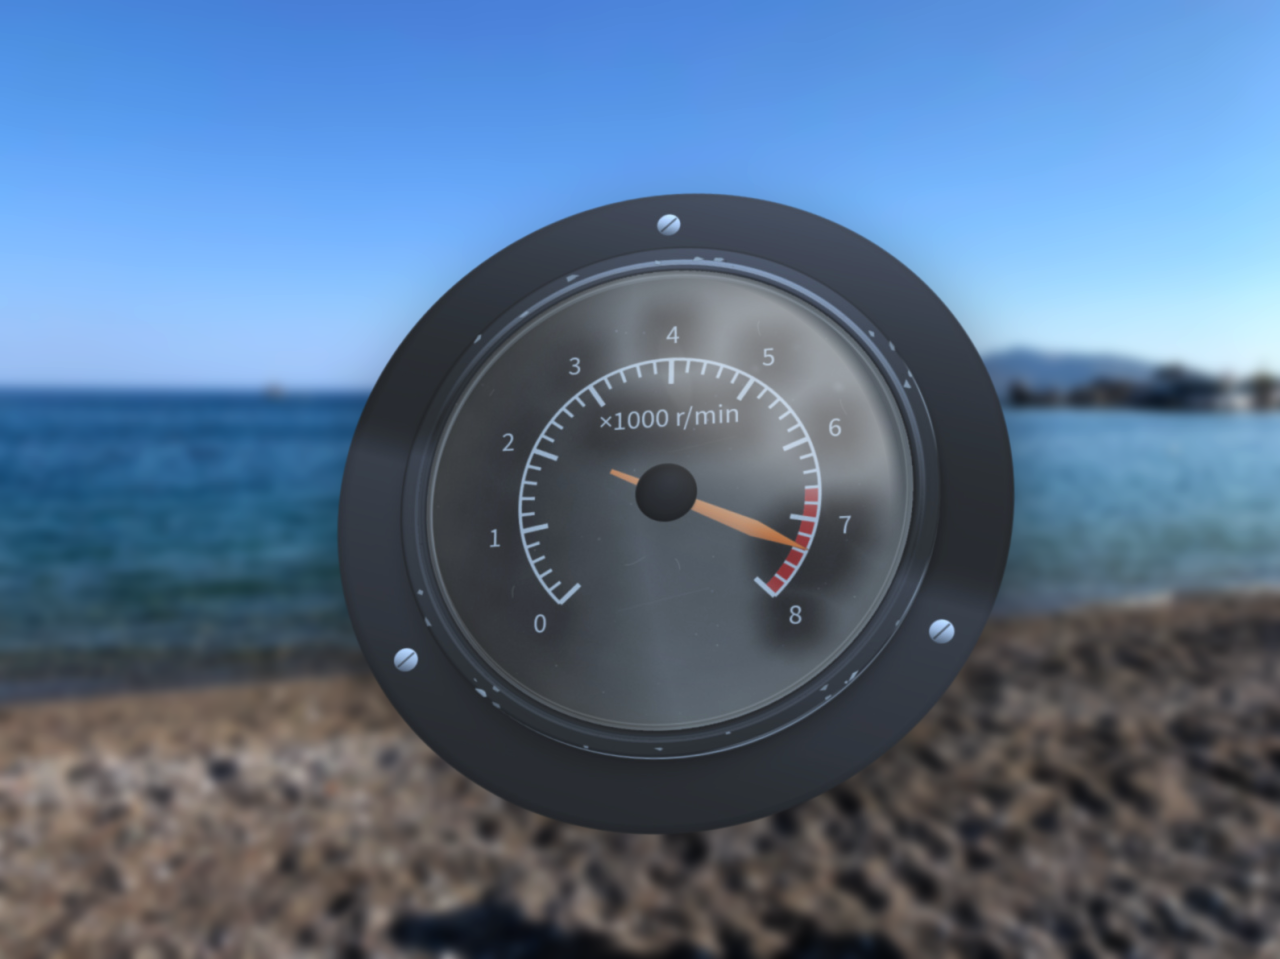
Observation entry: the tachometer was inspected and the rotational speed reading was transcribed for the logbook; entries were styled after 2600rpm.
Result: 7400rpm
